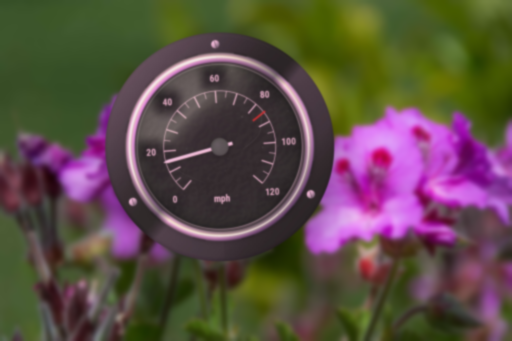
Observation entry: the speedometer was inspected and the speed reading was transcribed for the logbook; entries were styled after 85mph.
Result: 15mph
